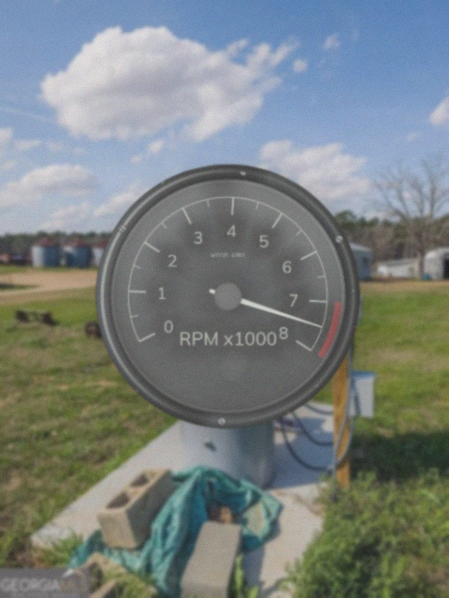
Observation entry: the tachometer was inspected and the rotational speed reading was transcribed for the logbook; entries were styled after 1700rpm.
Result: 7500rpm
